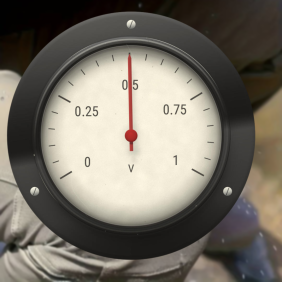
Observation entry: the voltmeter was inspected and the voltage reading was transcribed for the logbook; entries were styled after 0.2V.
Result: 0.5V
